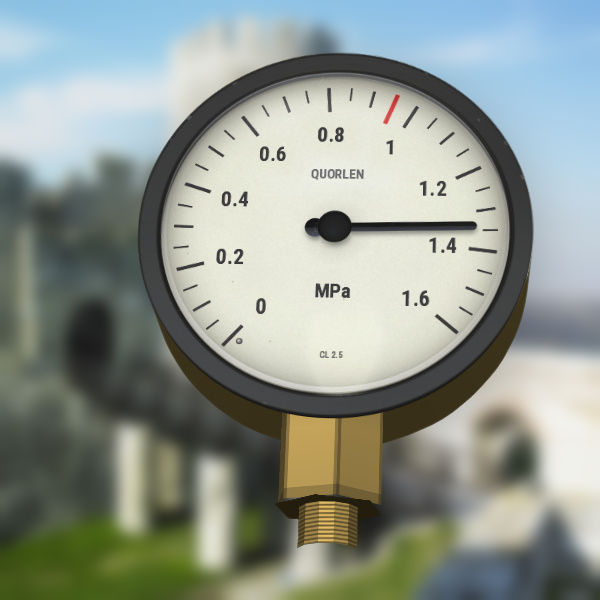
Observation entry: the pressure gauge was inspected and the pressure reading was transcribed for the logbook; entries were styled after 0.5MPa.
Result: 1.35MPa
